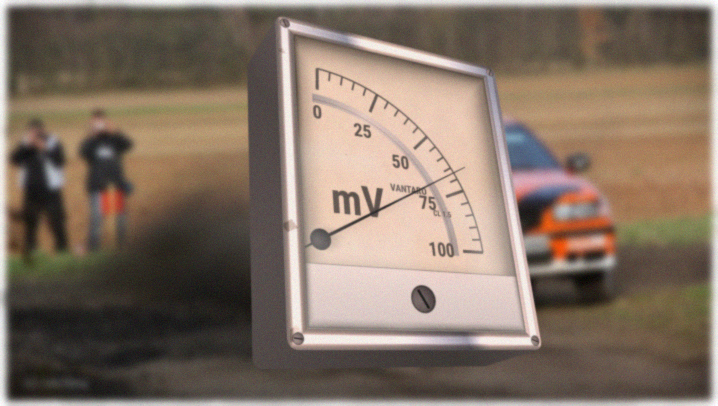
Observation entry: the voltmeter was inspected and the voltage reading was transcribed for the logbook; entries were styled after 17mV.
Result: 67.5mV
